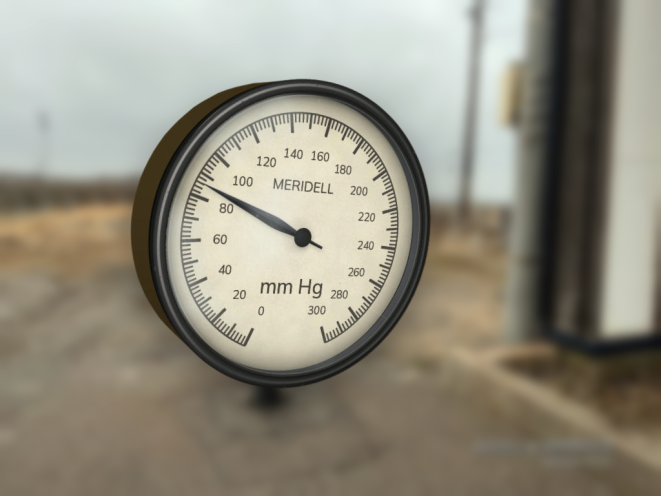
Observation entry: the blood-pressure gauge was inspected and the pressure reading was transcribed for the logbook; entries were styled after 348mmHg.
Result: 86mmHg
